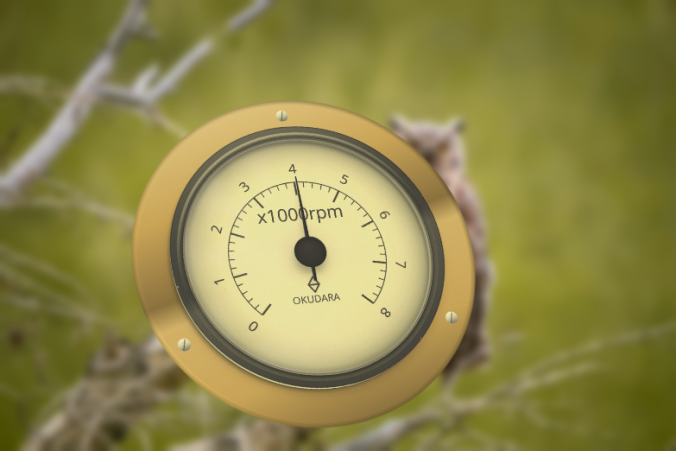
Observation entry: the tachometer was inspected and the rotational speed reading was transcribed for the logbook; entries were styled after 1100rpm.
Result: 4000rpm
